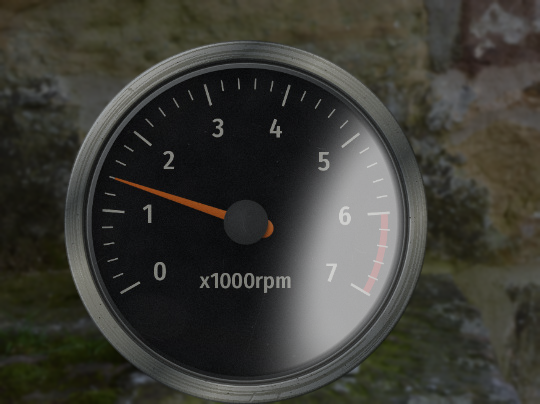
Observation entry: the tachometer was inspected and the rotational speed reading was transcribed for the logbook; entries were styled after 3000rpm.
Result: 1400rpm
